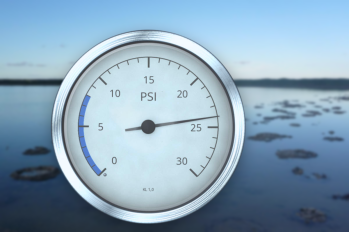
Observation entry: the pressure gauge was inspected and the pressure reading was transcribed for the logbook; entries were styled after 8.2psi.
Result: 24psi
